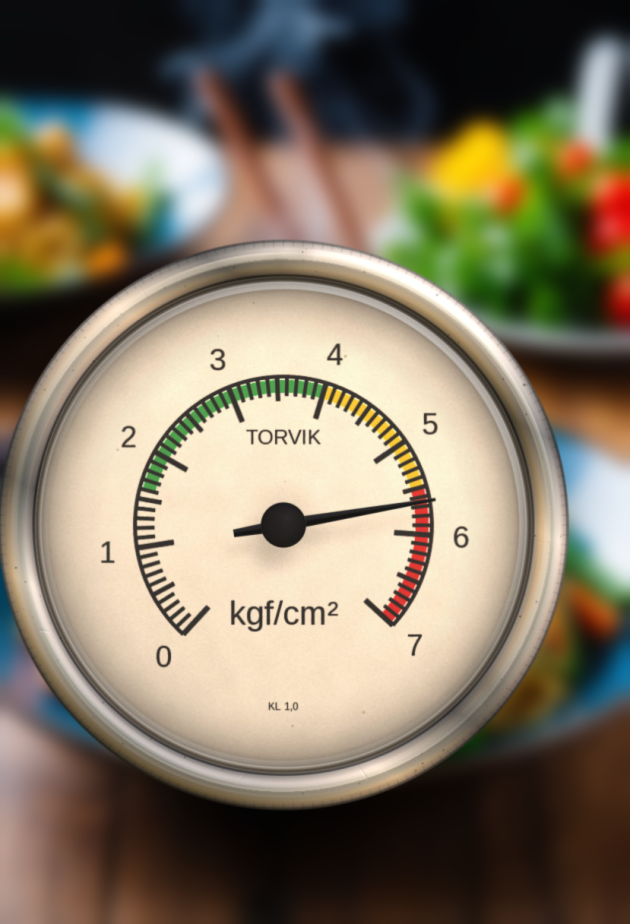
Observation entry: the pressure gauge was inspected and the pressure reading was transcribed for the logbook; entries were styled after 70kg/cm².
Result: 5.65kg/cm²
